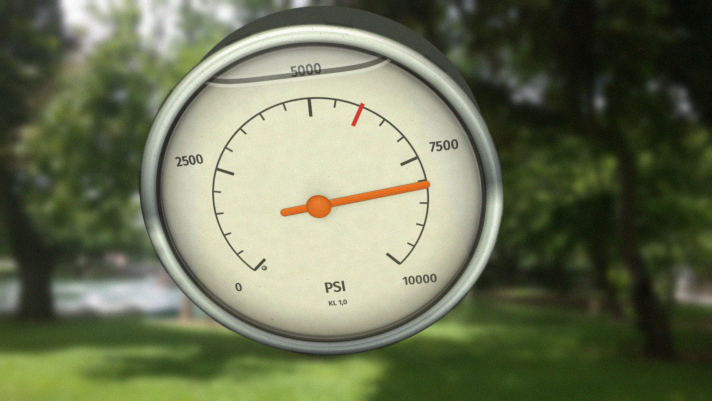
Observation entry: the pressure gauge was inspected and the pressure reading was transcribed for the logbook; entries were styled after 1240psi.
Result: 8000psi
